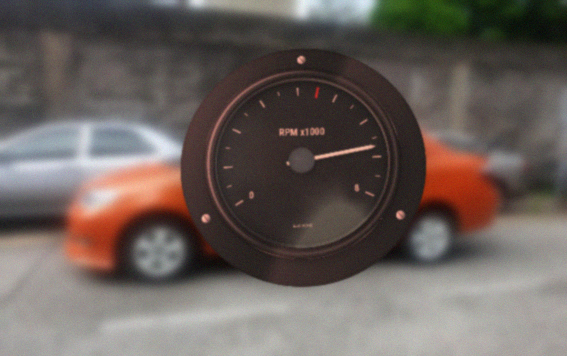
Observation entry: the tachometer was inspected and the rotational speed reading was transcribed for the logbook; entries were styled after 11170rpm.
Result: 6750rpm
